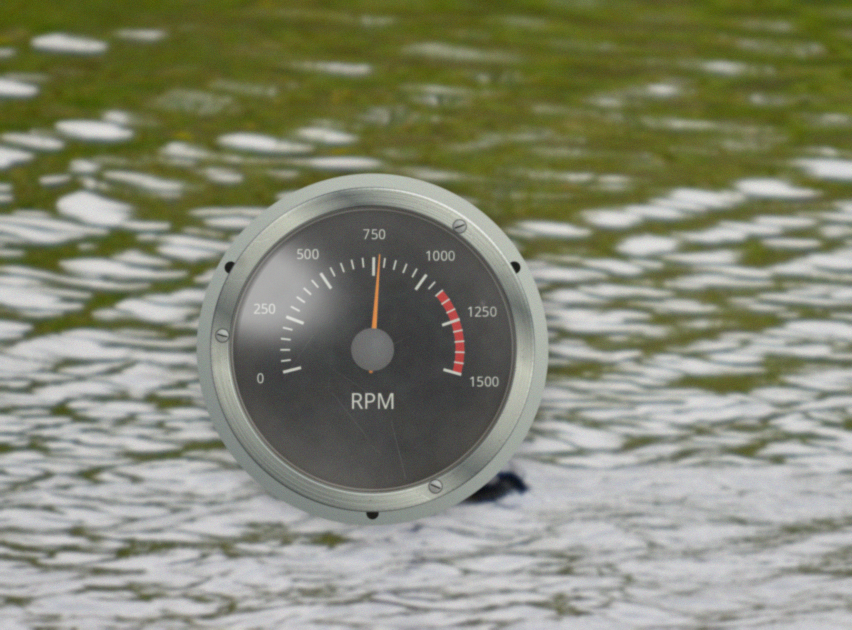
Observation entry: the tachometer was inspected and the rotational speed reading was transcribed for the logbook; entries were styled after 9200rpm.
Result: 775rpm
